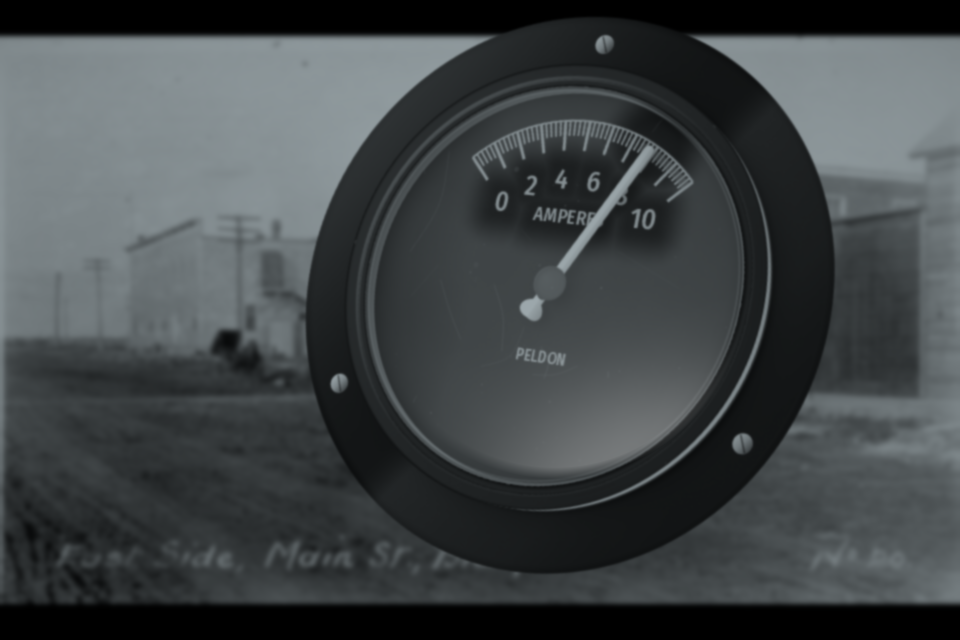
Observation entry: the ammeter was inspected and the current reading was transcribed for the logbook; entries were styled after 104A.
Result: 8A
